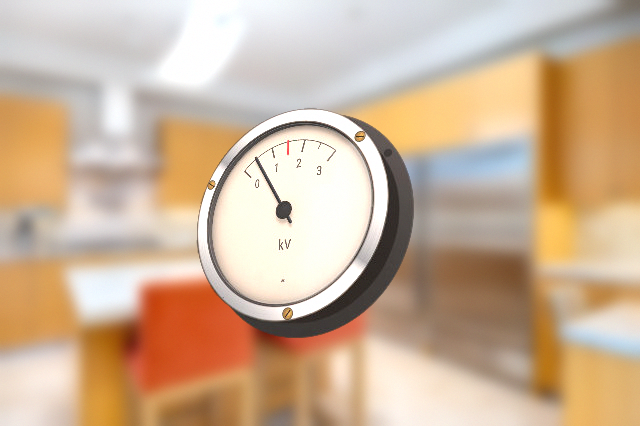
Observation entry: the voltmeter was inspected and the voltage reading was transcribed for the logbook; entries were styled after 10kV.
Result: 0.5kV
